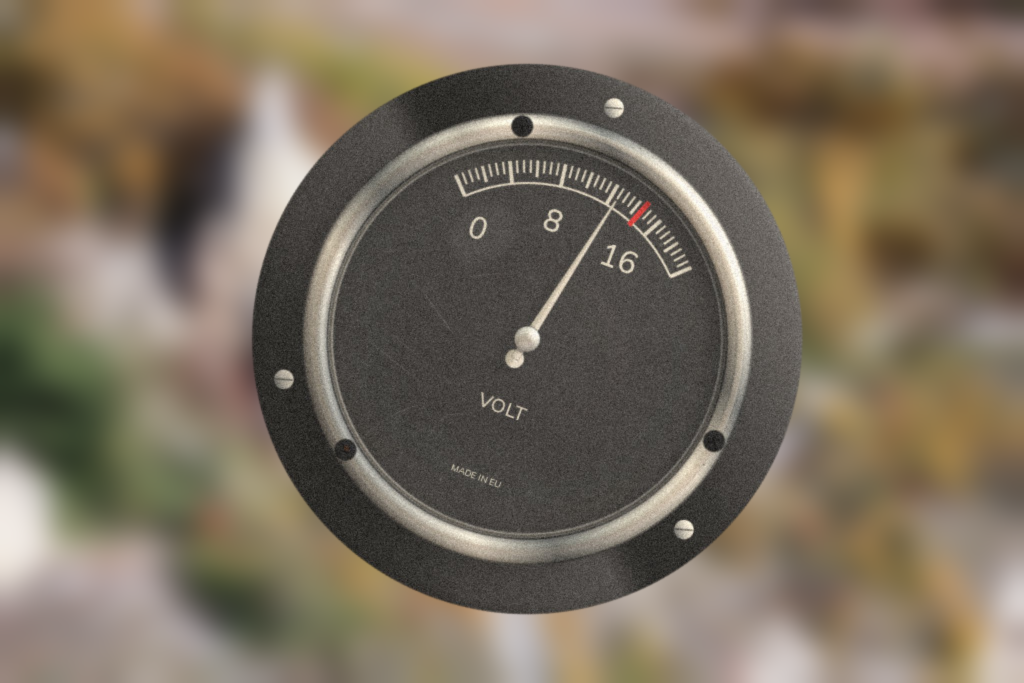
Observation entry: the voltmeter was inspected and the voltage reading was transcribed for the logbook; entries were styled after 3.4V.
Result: 12.5V
